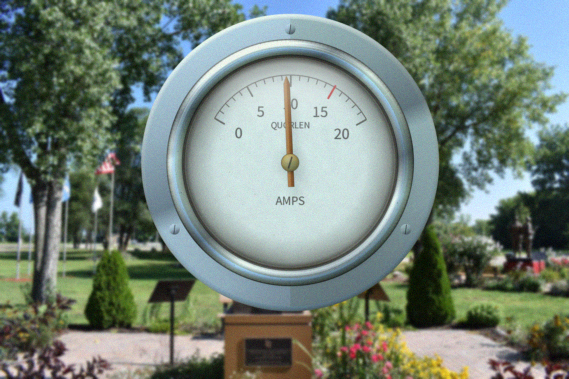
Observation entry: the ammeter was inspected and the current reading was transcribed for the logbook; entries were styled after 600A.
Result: 9.5A
